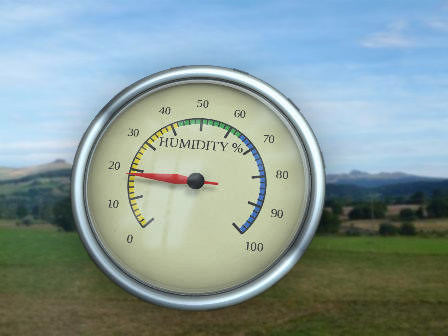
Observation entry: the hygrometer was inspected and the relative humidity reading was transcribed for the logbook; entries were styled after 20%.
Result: 18%
